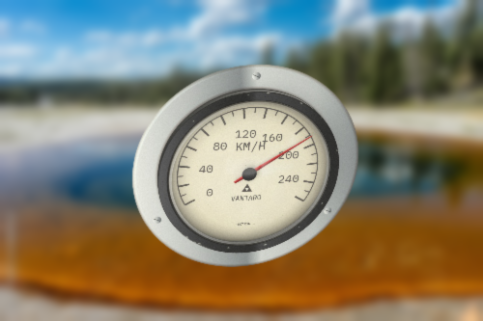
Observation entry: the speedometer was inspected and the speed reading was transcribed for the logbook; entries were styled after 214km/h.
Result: 190km/h
